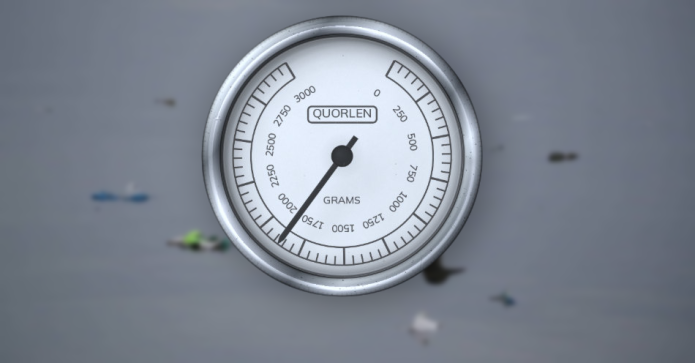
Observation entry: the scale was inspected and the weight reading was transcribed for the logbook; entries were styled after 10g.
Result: 1875g
